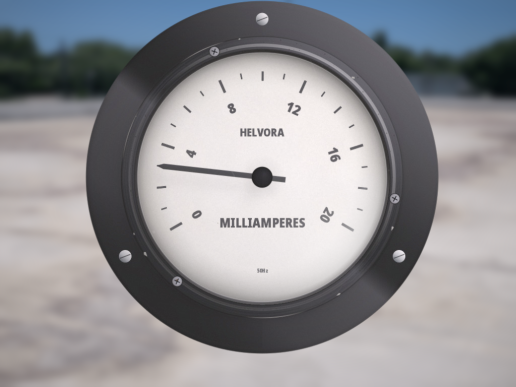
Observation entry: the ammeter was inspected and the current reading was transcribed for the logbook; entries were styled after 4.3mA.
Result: 3mA
